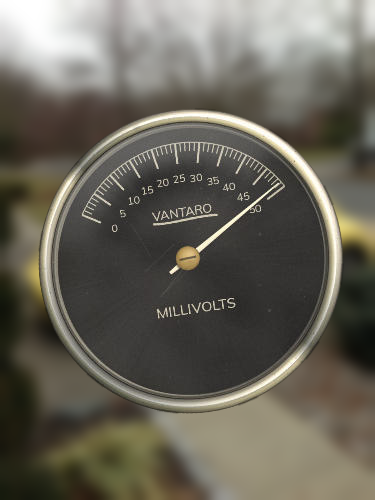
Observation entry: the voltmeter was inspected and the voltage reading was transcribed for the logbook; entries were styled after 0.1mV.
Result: 49mV
